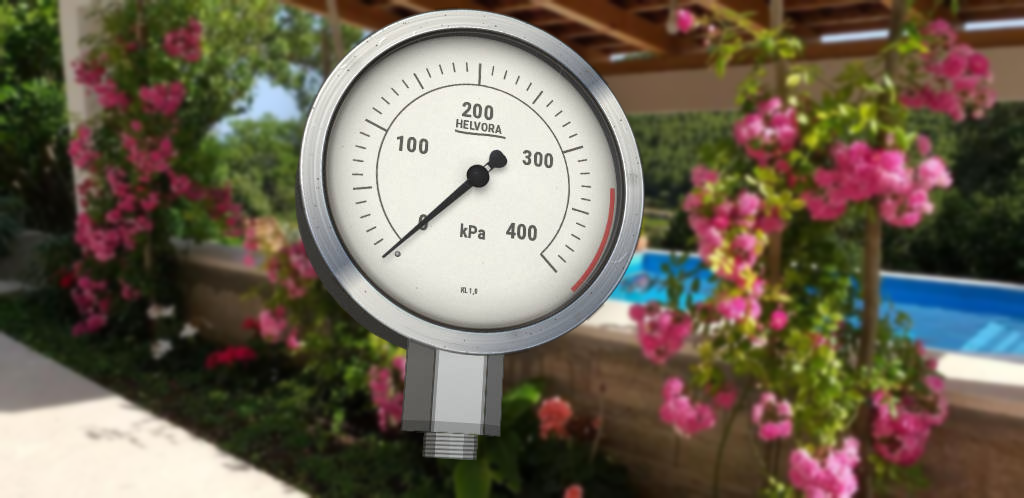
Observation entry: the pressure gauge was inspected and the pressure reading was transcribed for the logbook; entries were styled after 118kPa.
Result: 0kPa
